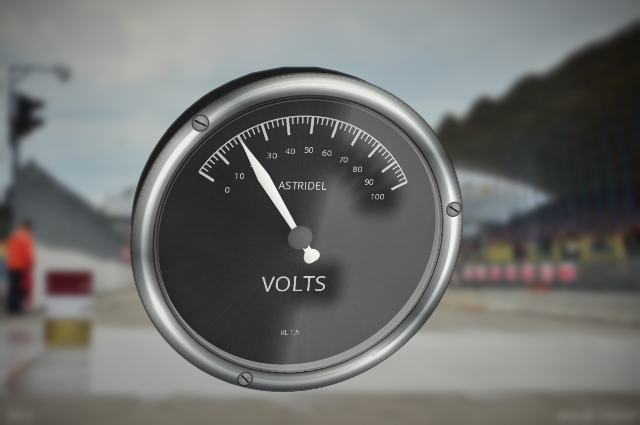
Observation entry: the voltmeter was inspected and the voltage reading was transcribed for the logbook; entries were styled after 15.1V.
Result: 20V
